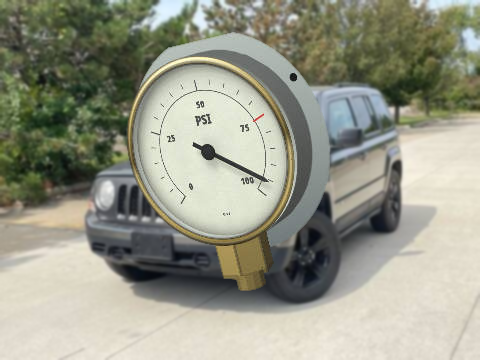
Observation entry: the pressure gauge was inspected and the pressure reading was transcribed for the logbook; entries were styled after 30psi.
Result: 95psi
